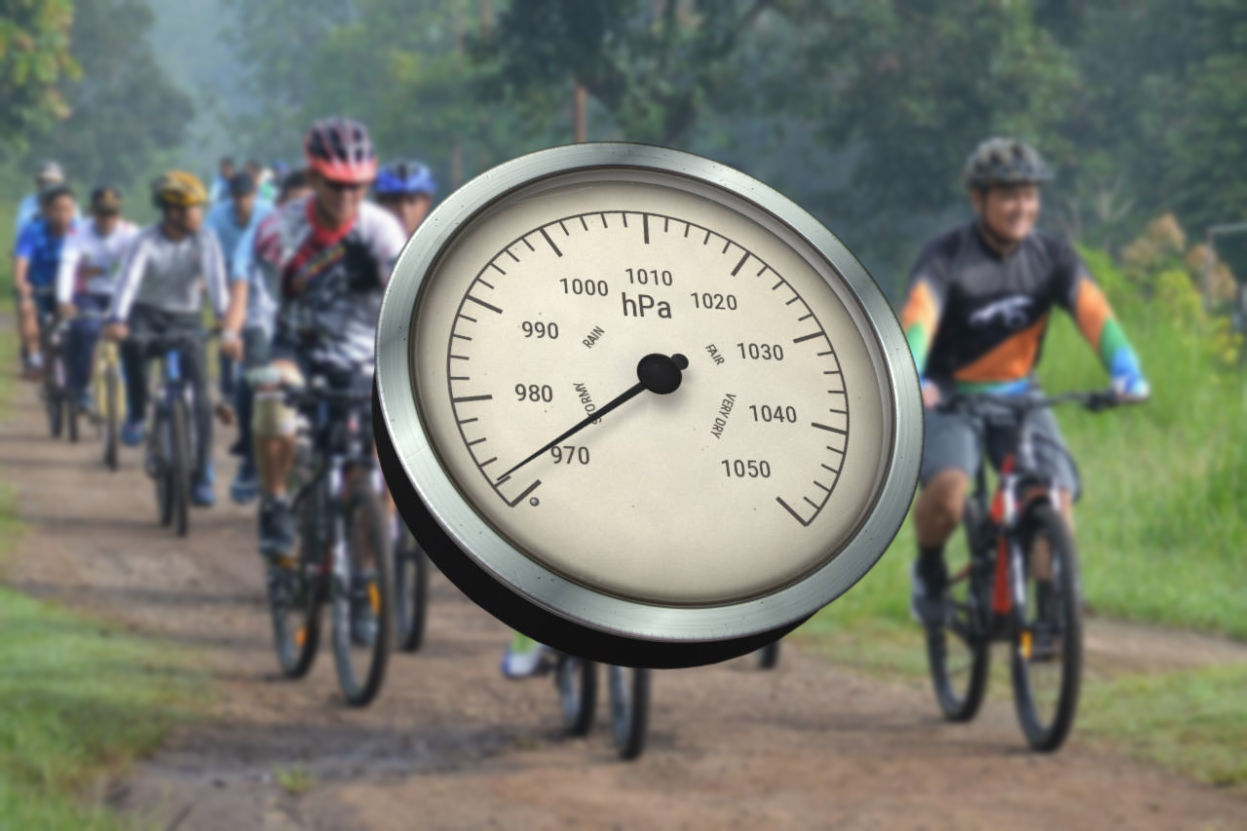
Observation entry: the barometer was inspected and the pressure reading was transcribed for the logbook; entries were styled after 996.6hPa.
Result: 972hPa
